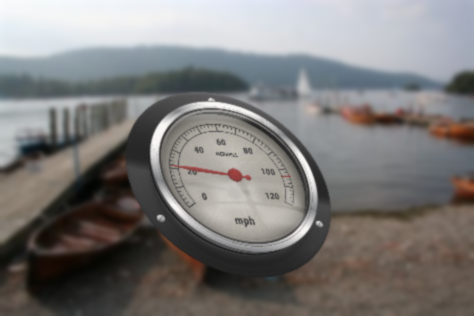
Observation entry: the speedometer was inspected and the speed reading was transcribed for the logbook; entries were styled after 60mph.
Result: 20mph
